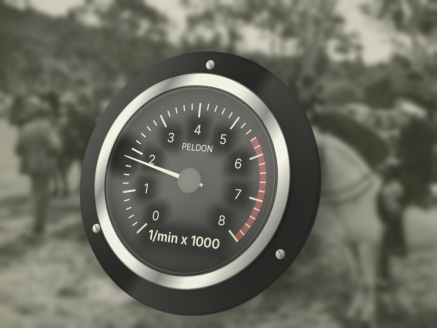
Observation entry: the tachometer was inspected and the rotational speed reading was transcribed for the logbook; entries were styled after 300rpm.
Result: 1800rpm
